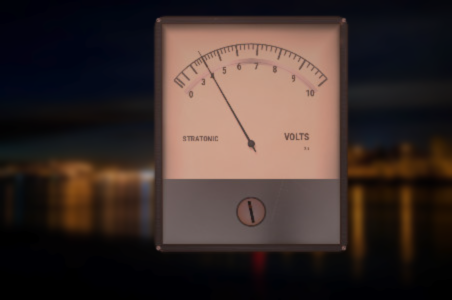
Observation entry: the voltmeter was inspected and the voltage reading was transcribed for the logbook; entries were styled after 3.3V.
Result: 4V
